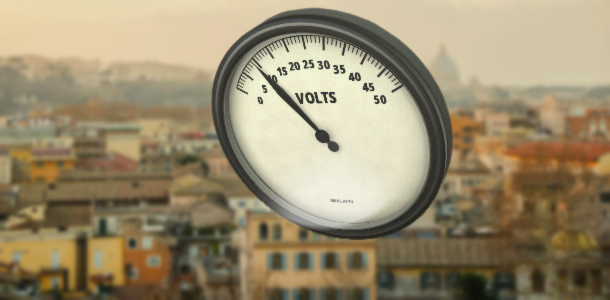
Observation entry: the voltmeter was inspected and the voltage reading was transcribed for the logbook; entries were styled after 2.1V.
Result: 10V
